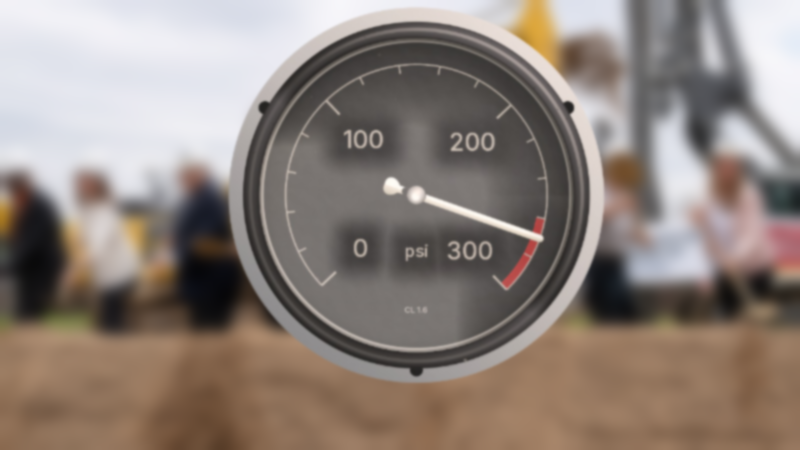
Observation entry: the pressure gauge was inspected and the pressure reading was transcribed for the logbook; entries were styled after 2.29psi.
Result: 270psi
